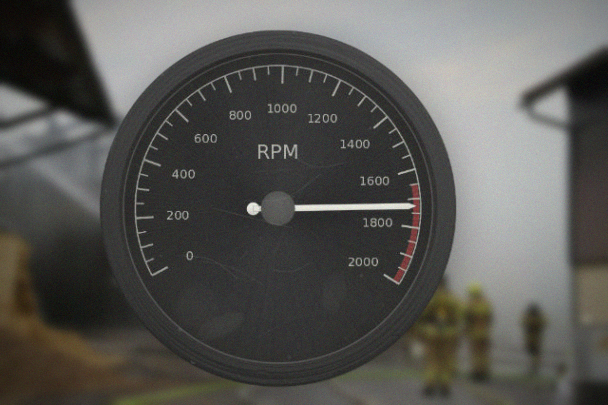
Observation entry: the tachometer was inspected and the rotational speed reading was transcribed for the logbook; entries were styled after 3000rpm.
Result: 1725rpm
